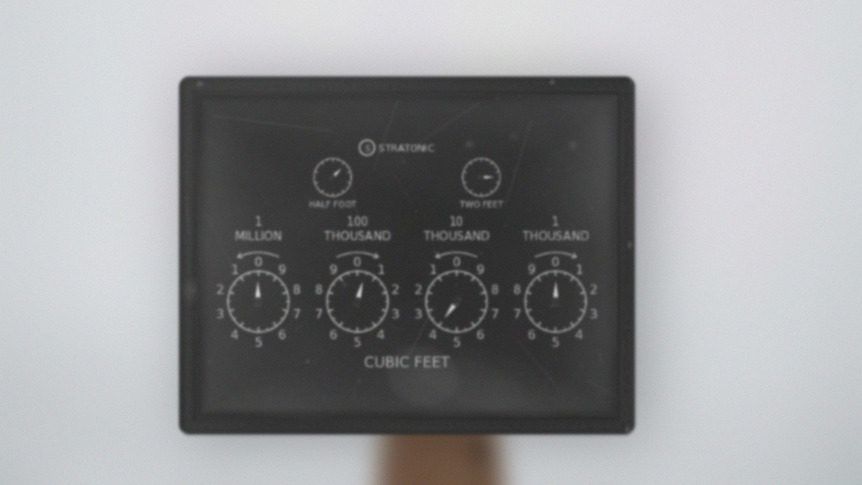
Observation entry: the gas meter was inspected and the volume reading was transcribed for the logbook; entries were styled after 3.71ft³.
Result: 4000ft³
